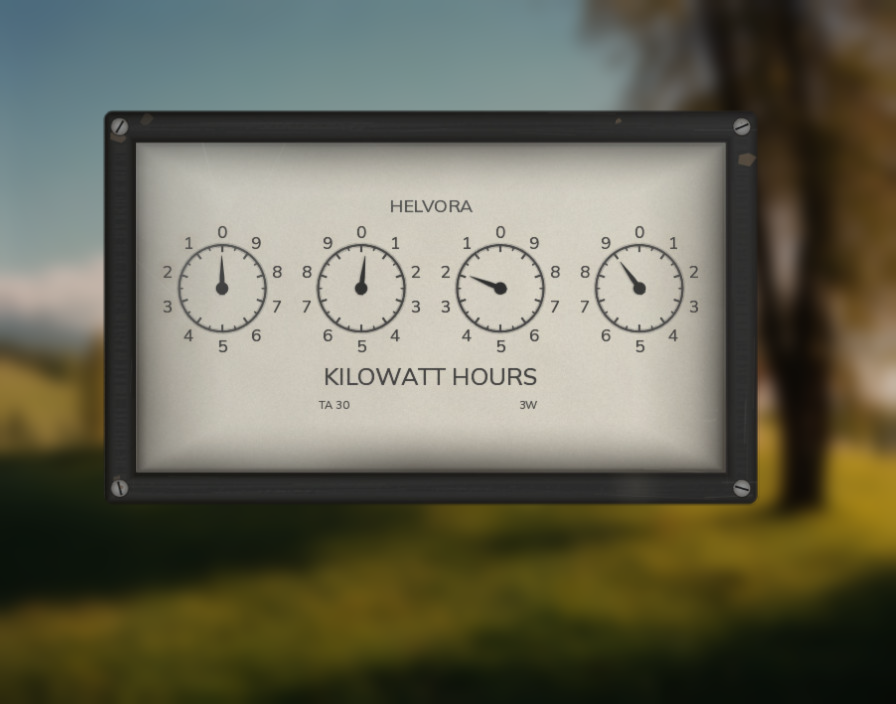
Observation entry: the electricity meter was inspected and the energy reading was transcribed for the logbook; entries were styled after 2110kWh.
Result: 19kWh
